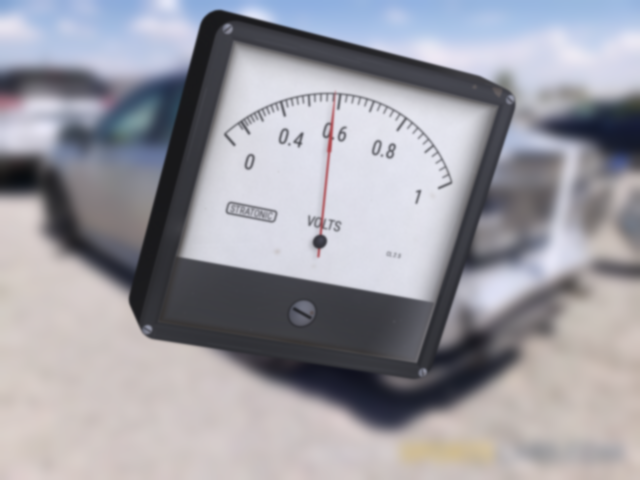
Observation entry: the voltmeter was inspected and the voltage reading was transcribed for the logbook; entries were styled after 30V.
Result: 0.58V
